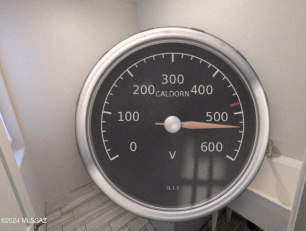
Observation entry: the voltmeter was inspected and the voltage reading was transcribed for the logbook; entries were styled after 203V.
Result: 530V
